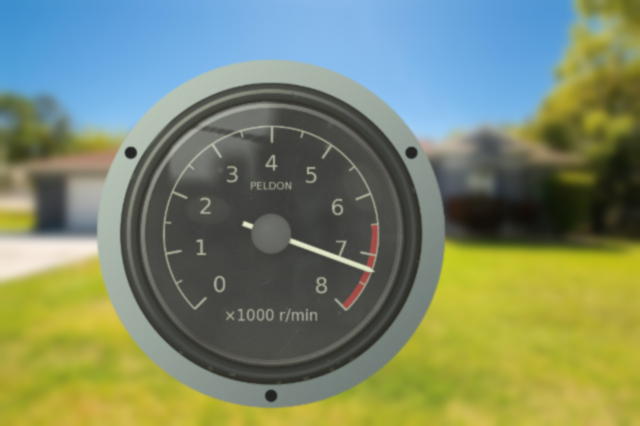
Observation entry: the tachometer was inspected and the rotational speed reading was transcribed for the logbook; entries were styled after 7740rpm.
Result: 7250rpm
